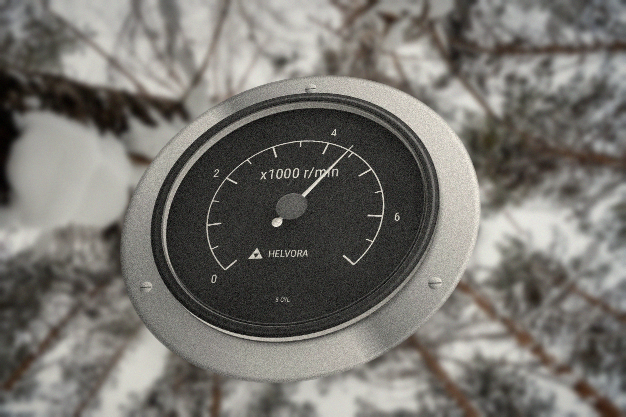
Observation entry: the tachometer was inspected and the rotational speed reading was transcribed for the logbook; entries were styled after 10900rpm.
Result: 4500rpm
